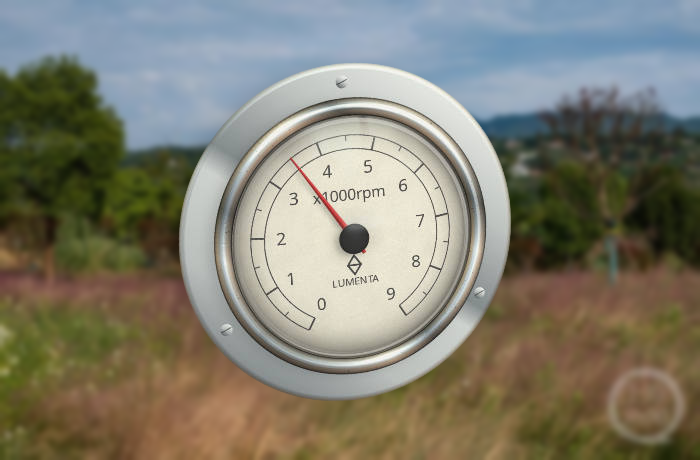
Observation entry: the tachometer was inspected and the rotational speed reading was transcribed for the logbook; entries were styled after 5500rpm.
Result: 3500rpm
